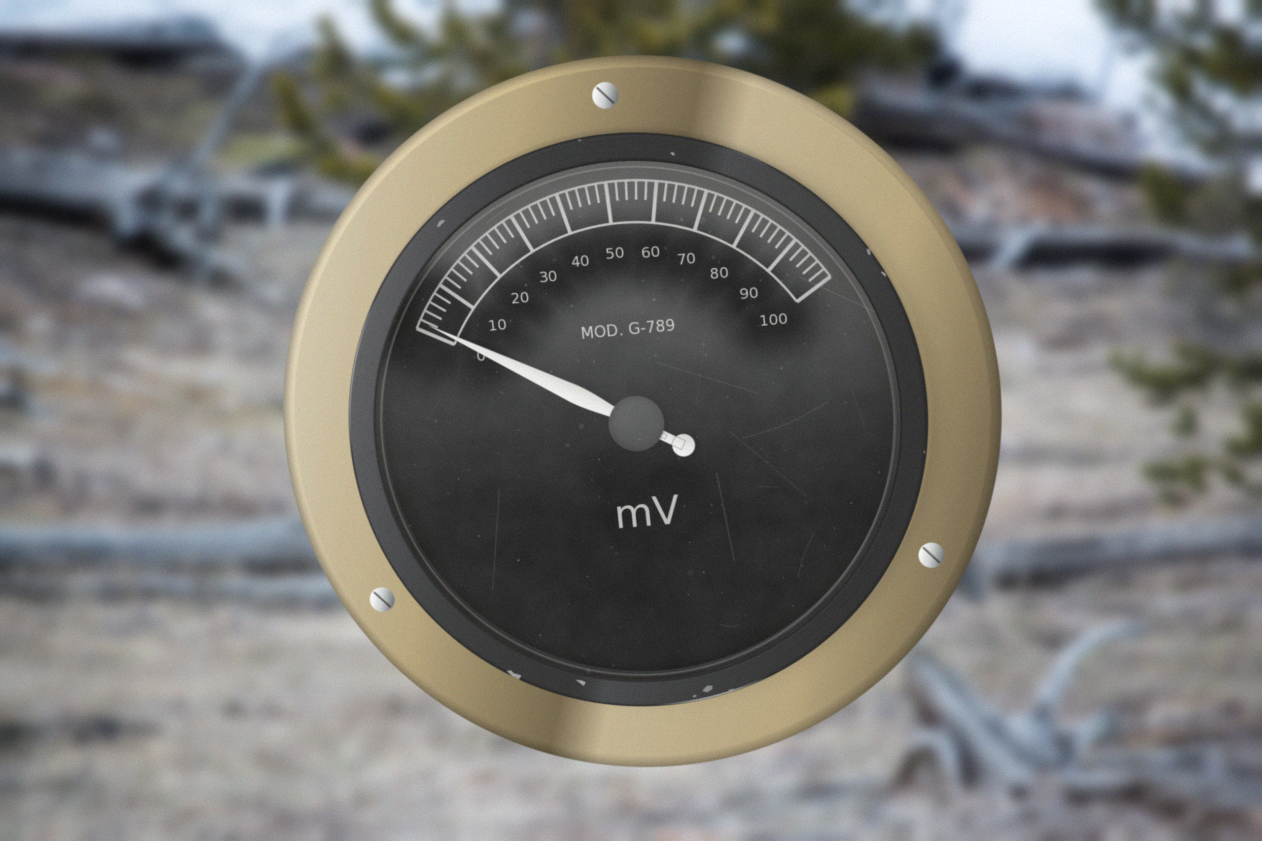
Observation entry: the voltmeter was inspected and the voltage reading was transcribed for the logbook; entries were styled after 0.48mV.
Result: 2mV
